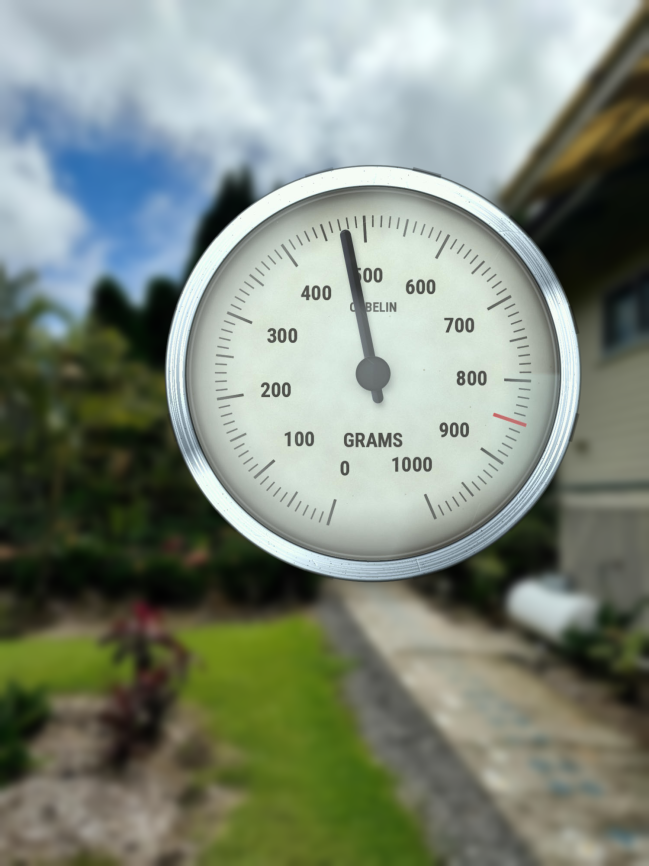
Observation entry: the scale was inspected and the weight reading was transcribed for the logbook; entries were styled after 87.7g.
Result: 475g
